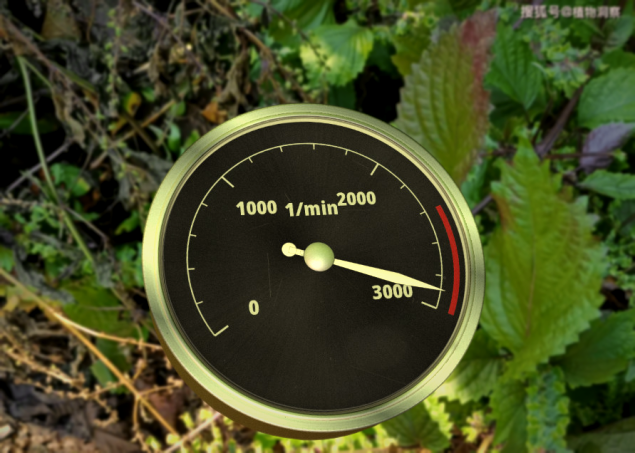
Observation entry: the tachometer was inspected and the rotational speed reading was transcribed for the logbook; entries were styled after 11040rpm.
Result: 2900rpm
